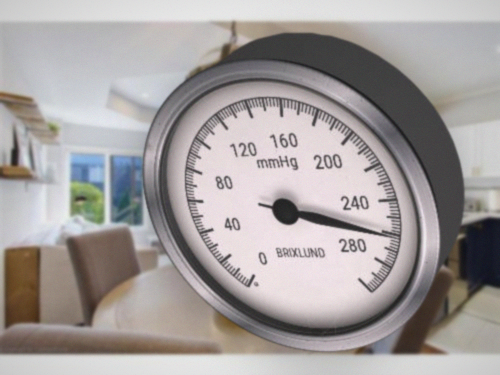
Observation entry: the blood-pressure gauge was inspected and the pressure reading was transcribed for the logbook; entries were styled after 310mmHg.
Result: 260mmHg
